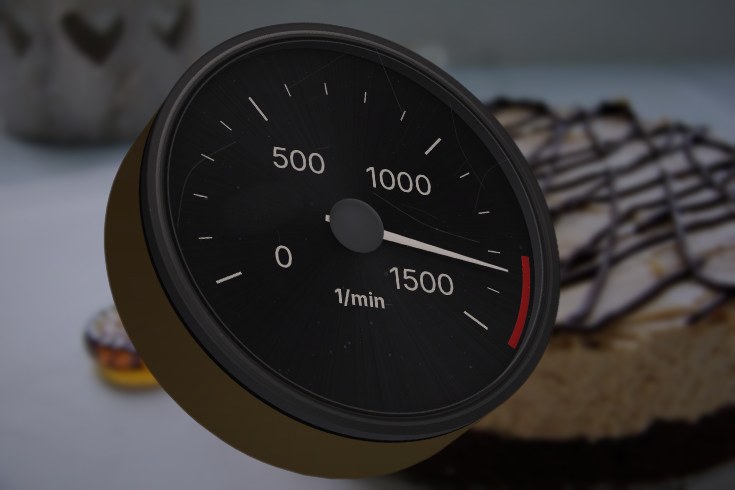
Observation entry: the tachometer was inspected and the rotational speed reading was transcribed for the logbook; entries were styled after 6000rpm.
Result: 1350rpm
